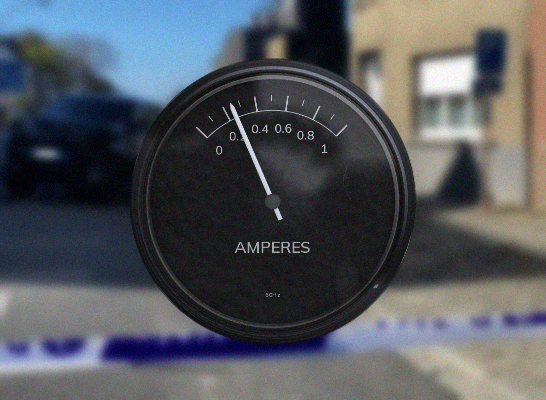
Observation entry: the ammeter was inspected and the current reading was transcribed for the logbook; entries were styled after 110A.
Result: 0.25A
